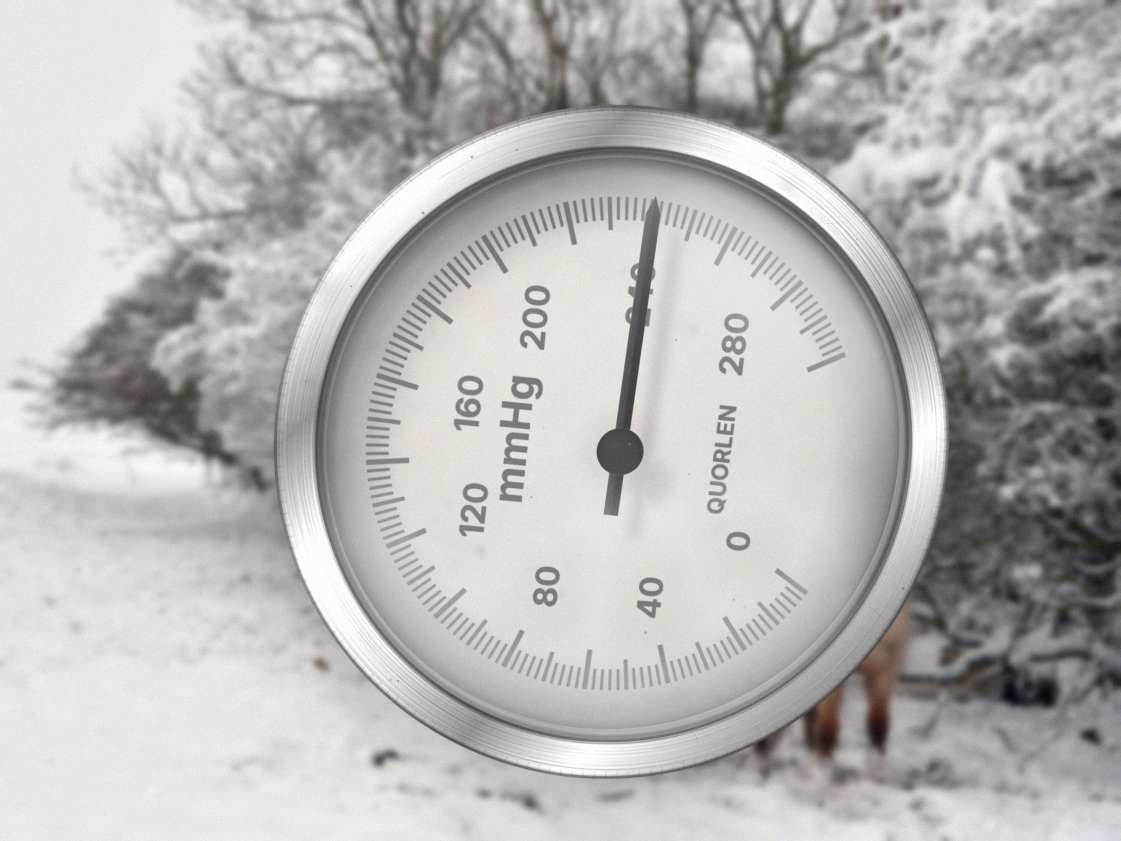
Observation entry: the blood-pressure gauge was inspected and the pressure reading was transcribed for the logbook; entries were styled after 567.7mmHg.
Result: 240mmHg
